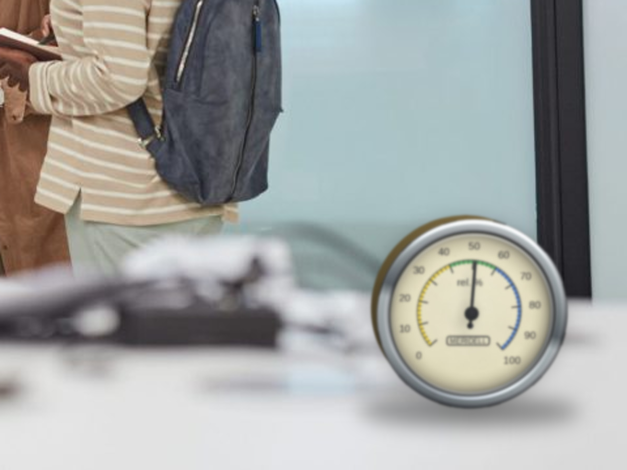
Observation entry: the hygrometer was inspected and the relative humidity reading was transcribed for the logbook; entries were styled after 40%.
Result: 50%
